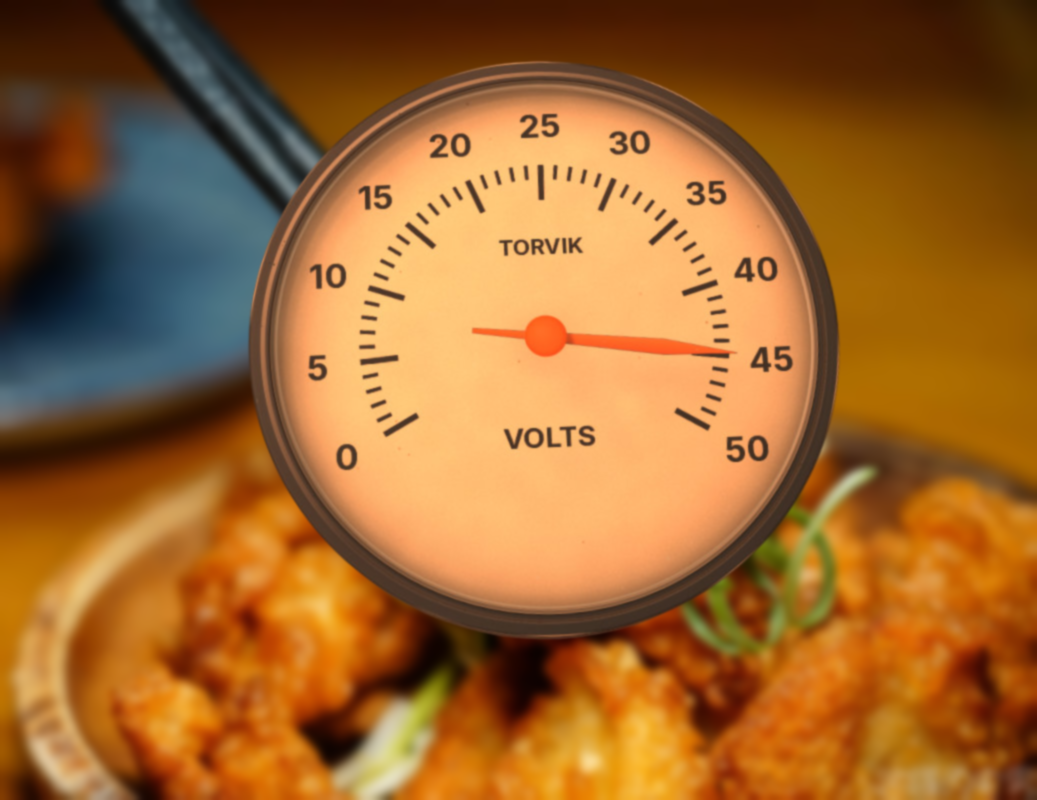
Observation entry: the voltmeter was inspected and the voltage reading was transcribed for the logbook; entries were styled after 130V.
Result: 45V
